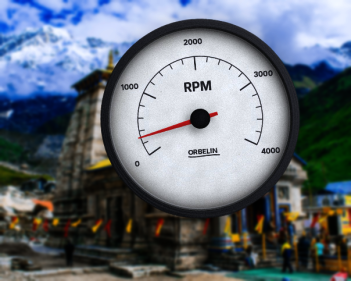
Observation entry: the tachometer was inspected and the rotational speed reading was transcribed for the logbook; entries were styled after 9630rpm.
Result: 300rpm
